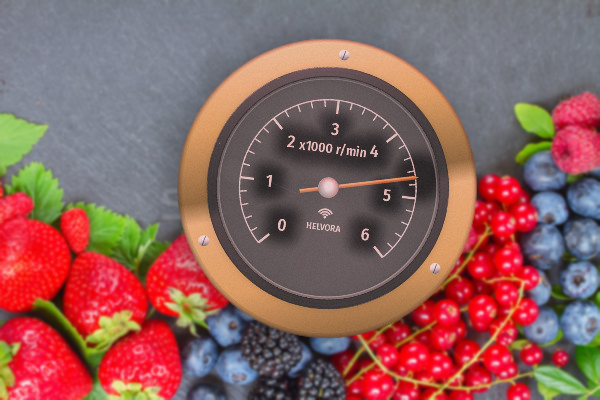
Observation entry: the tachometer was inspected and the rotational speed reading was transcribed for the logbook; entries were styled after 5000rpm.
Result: 4700rpm
